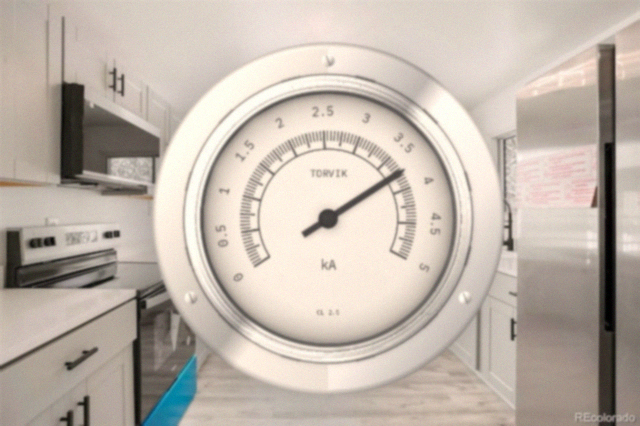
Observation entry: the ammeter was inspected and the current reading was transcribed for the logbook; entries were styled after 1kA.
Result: 3.75kA
